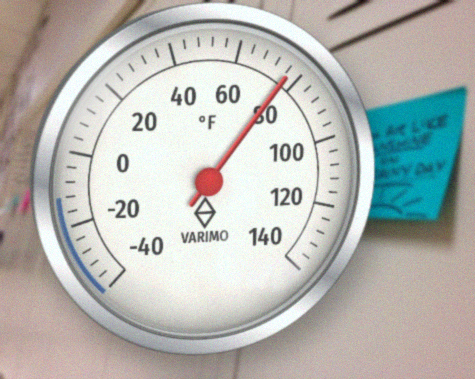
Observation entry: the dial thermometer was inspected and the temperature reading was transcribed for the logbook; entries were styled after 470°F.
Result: 76°F
